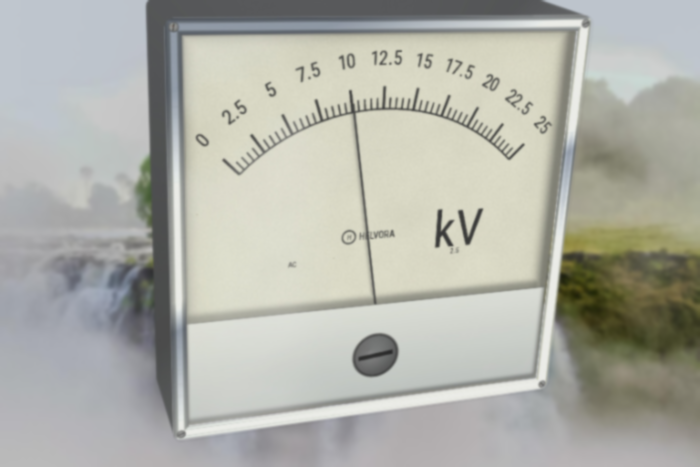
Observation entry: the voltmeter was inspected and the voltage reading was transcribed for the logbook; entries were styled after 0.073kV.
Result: 10kV
